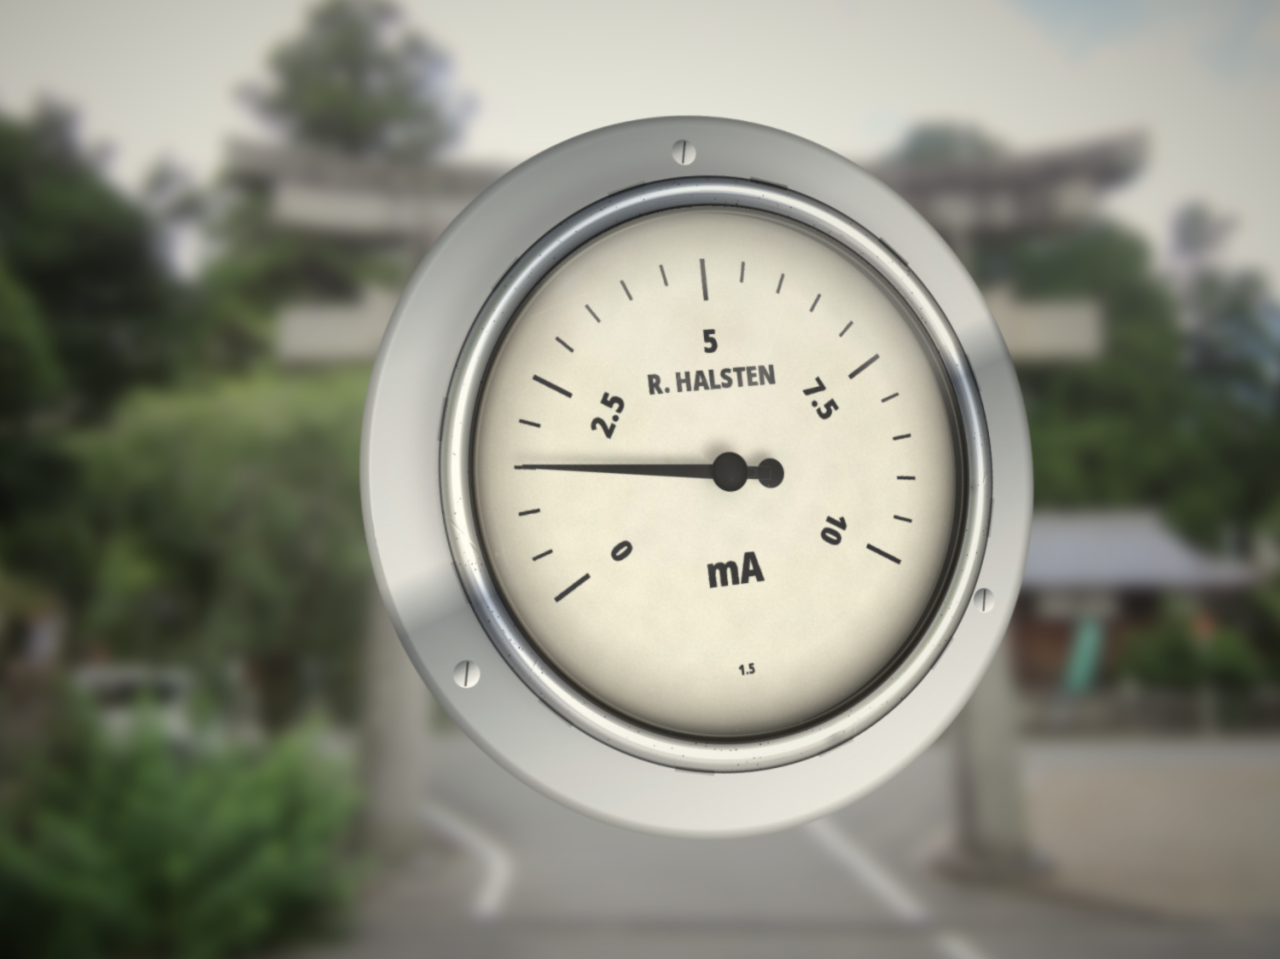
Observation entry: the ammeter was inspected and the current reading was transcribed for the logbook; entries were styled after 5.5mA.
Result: 1.5mA
